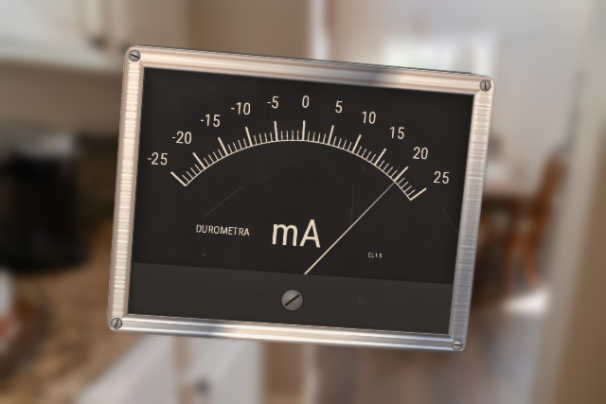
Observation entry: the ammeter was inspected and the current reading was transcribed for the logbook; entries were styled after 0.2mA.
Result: 20mA
